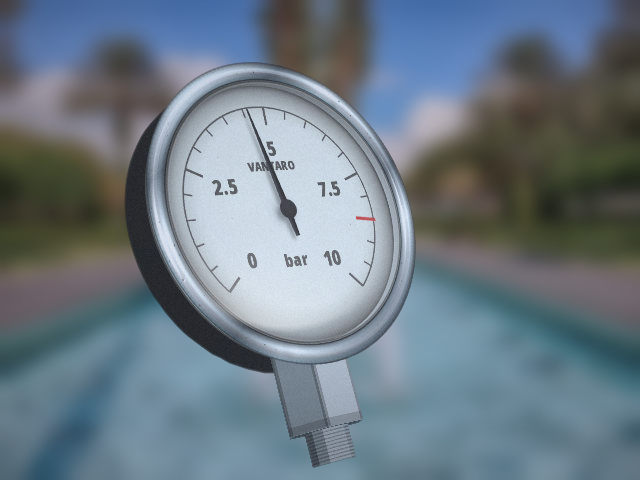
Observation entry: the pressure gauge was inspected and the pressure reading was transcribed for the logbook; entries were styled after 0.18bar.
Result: 4.5bar
